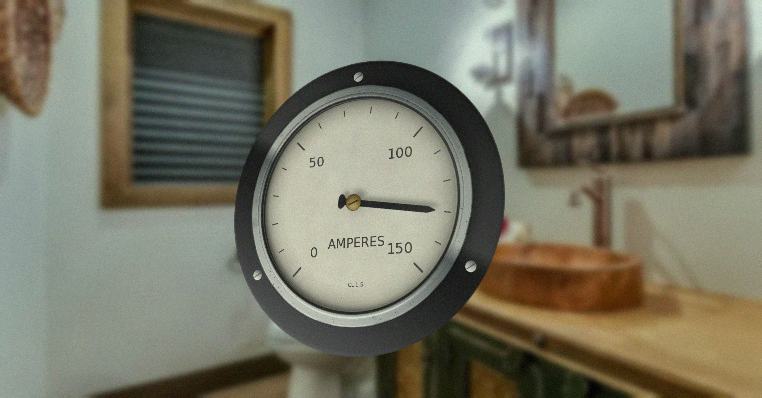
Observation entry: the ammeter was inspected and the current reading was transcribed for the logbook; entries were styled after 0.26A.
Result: 130A
